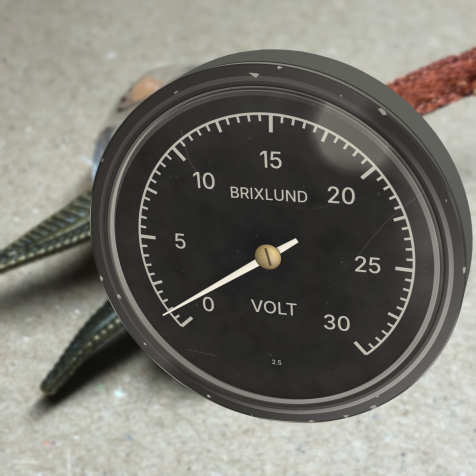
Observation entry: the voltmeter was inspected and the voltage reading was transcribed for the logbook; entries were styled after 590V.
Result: 1V
